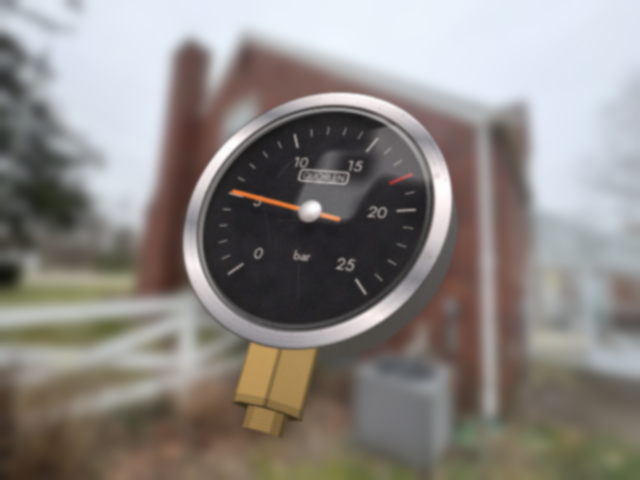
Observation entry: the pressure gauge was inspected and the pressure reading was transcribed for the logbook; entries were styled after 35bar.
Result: 5bar
